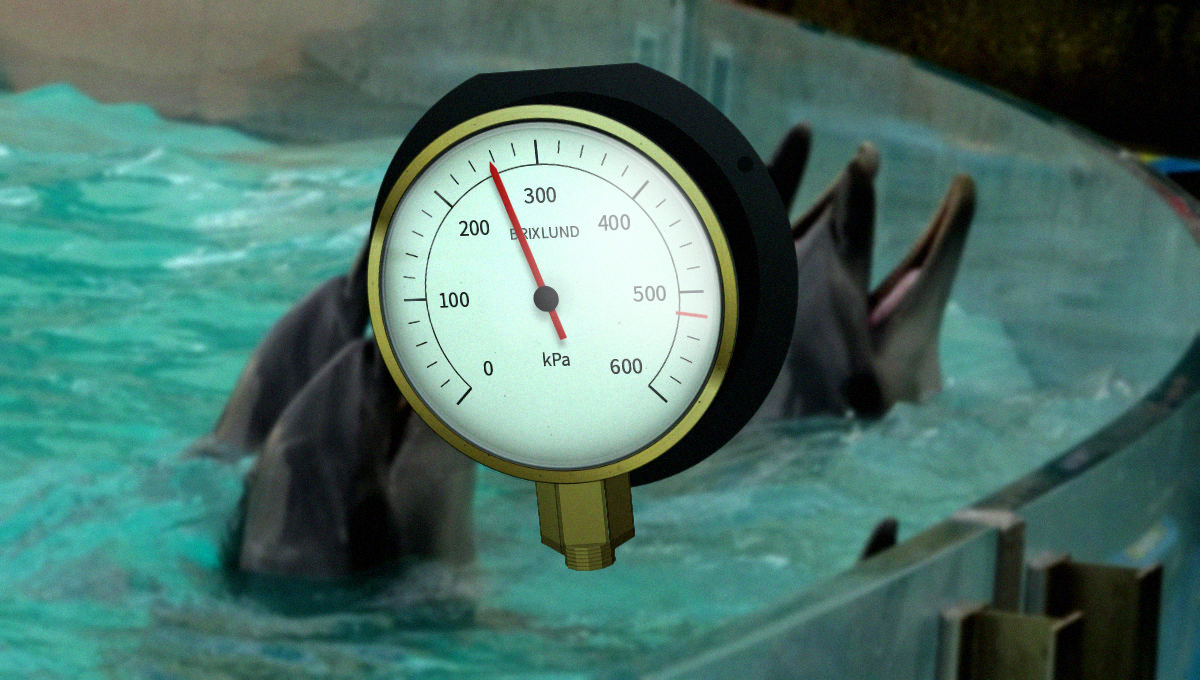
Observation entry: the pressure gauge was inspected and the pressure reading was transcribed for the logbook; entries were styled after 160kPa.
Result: 260kPa
